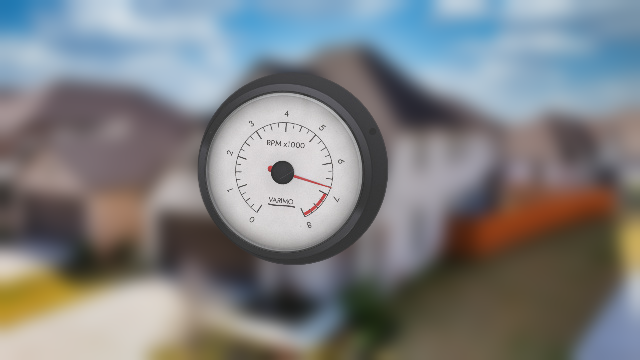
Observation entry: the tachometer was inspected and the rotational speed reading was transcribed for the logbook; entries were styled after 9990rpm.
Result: 6750rpm
